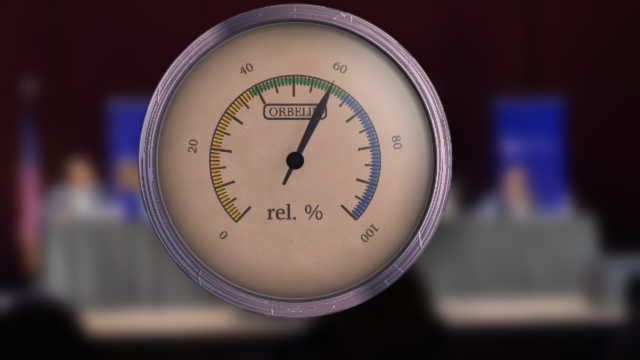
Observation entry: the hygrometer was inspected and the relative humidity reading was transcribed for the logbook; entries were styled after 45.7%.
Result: 60%
